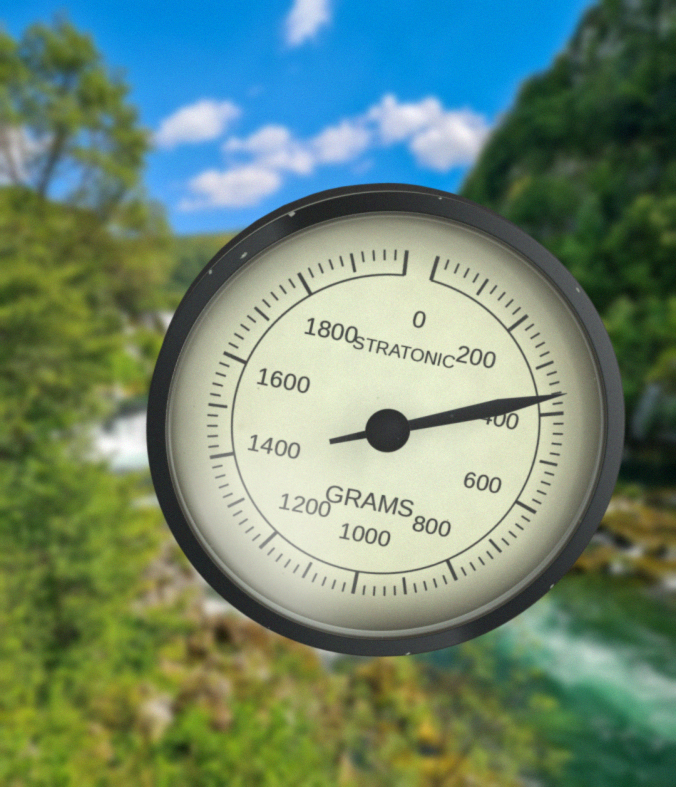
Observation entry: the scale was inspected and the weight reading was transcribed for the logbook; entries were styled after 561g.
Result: 360g
